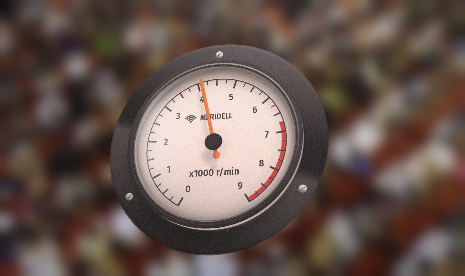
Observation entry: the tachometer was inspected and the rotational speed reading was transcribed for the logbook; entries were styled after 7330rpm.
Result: 4125rpm
